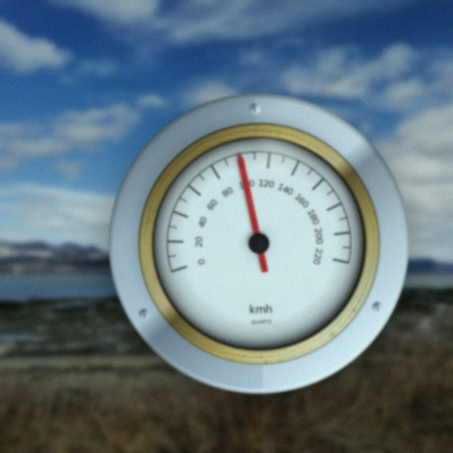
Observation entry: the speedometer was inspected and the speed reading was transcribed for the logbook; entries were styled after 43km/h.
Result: 100km/h
